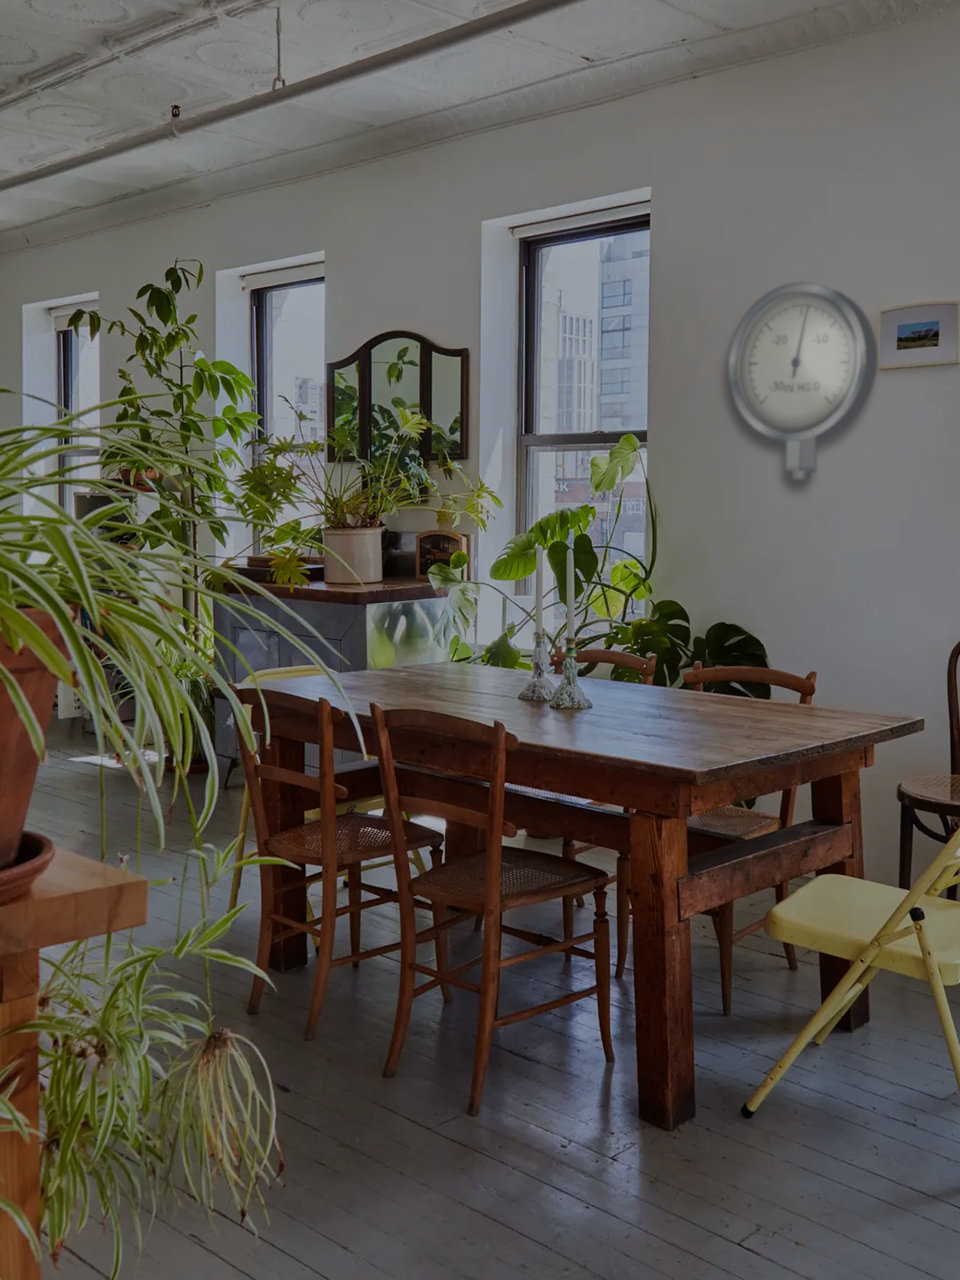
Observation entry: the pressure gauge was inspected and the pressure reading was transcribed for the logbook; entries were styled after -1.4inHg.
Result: -14inHg
